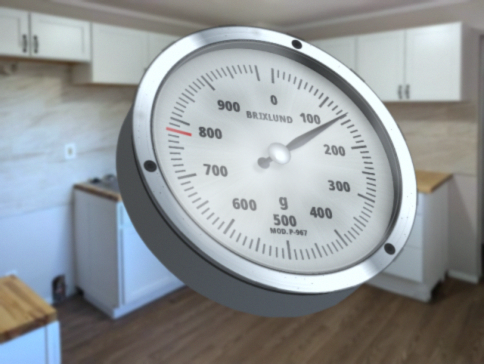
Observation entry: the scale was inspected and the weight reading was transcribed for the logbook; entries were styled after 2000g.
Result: 140g
